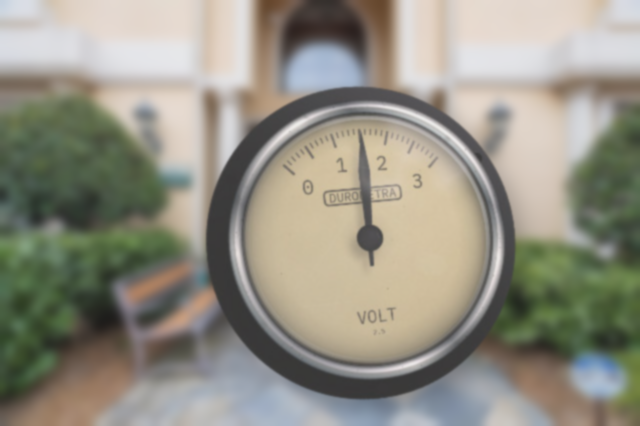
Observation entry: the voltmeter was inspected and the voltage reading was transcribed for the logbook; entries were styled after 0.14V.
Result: 1.5V
